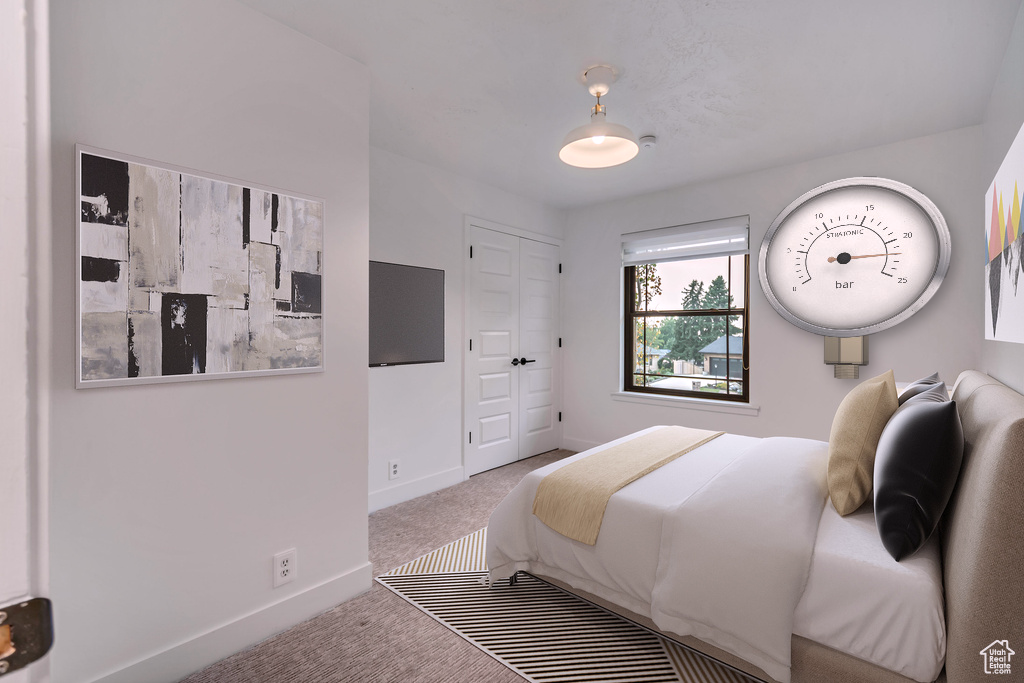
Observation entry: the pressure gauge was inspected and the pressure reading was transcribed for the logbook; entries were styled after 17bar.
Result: 22bar
